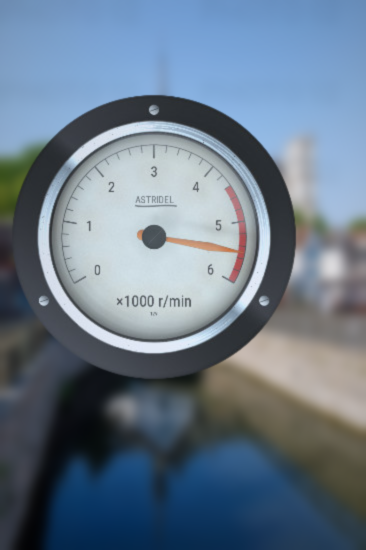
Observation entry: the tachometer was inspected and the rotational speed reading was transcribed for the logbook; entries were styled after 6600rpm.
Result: 5500rpm
